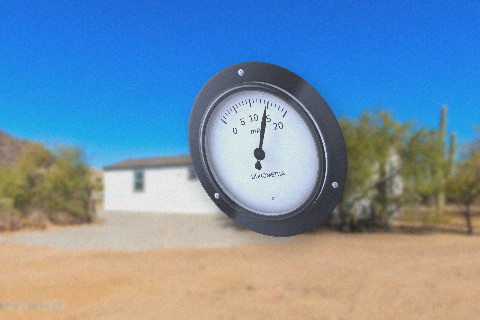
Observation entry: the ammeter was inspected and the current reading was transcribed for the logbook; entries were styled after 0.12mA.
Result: 15mA
